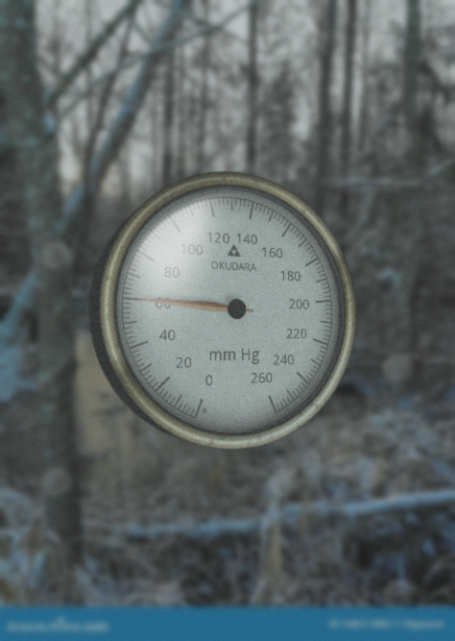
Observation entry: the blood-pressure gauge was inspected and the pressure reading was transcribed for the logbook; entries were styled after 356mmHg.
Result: 60mmHg
